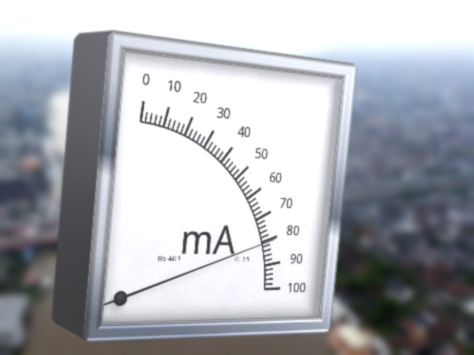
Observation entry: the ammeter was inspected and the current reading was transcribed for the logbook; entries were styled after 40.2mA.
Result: 80mA
